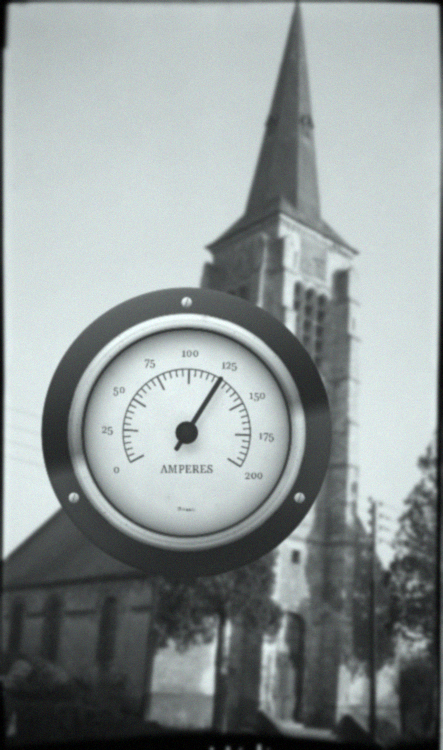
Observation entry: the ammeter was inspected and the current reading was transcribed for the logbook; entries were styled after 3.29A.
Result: 125A
